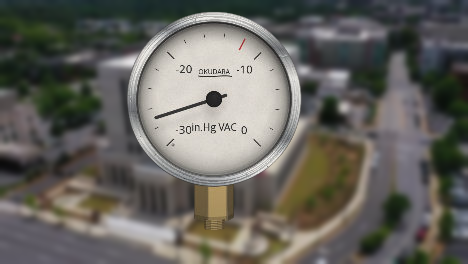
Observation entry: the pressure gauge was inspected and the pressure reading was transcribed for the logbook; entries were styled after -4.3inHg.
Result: -27inHg
